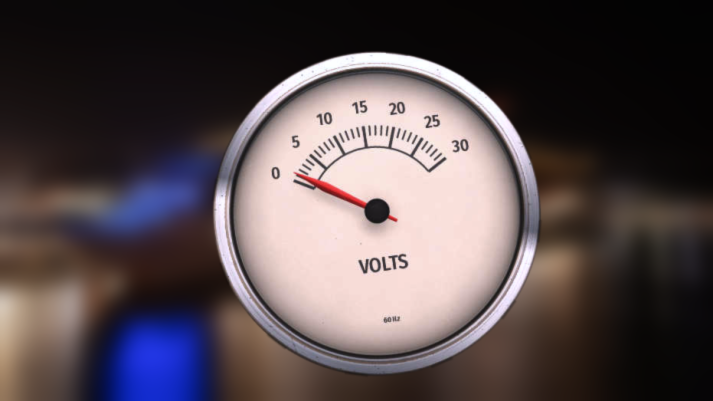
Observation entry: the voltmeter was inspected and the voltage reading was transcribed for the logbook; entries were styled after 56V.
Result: 1V
